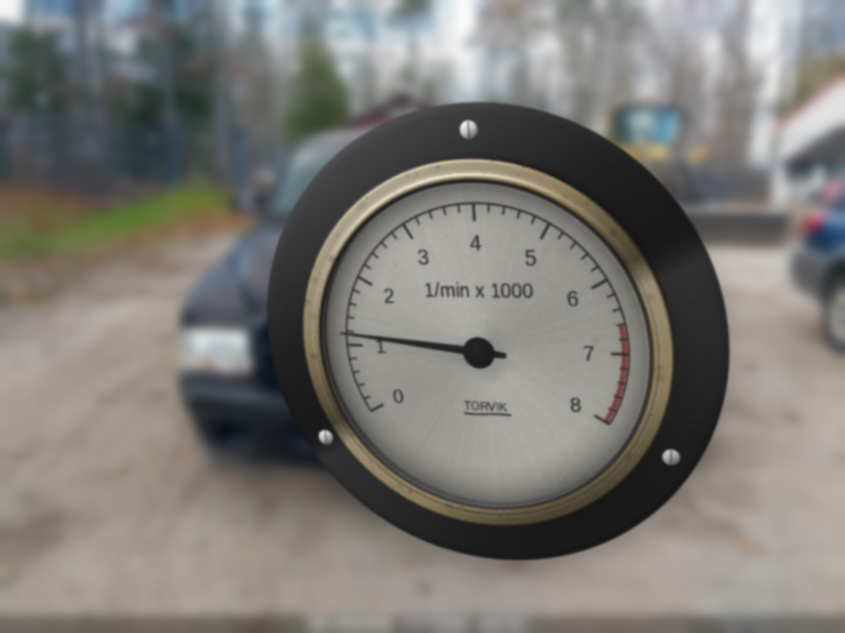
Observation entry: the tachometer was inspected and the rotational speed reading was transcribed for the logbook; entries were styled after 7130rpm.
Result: 1200rpm
